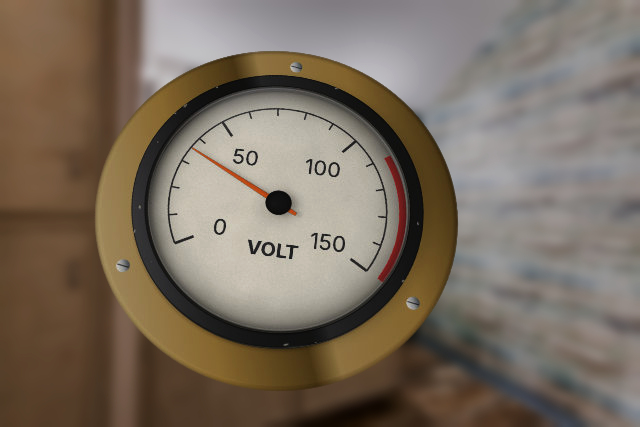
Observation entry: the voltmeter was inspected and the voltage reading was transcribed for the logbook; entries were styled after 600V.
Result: 35V
